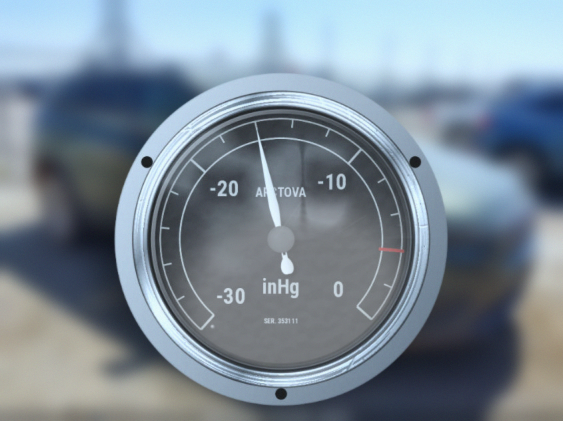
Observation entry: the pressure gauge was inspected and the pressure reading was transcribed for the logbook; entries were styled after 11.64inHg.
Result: -16inHg
